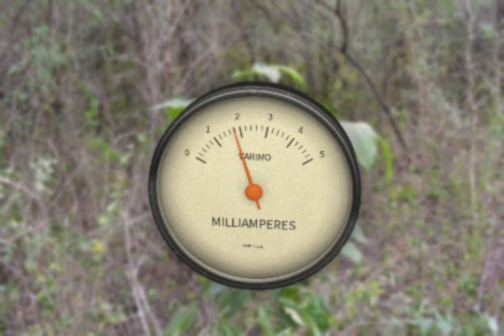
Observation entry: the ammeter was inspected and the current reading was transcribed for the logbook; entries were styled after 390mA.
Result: 1.8mA
